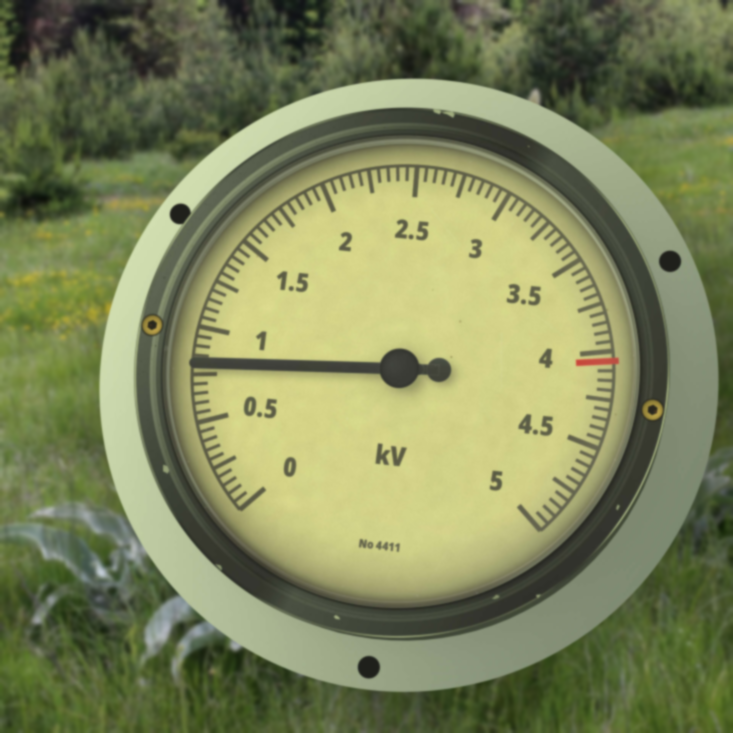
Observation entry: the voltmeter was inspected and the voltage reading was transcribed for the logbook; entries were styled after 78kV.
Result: 0.8kV
